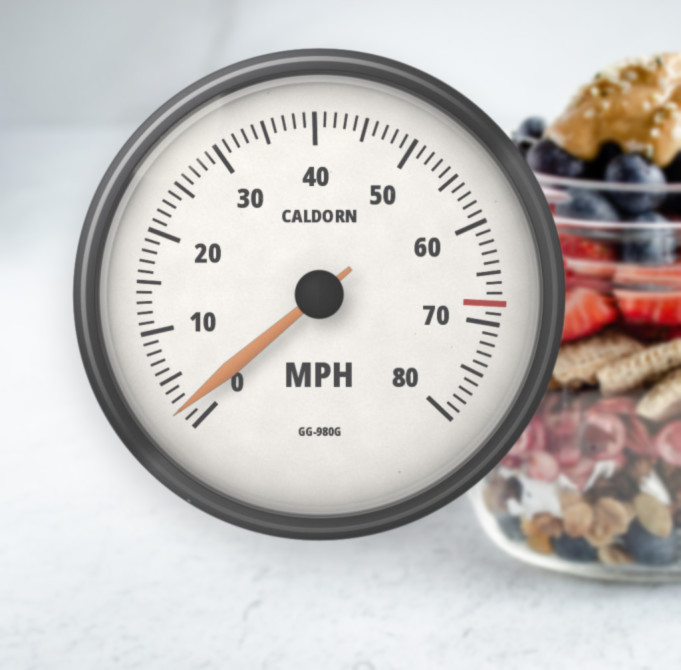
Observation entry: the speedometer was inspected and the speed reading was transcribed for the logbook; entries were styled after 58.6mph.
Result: 2mph
